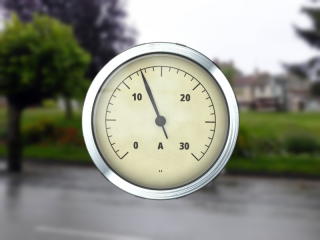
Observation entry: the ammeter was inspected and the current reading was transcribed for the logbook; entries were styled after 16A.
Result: 12.5A
